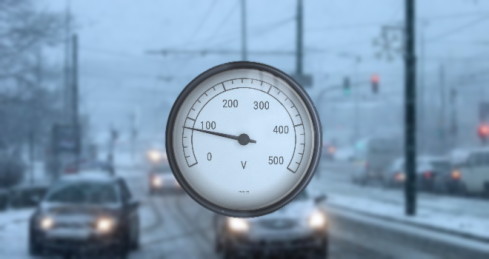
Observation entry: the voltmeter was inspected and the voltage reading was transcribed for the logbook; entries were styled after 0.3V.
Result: 80V
